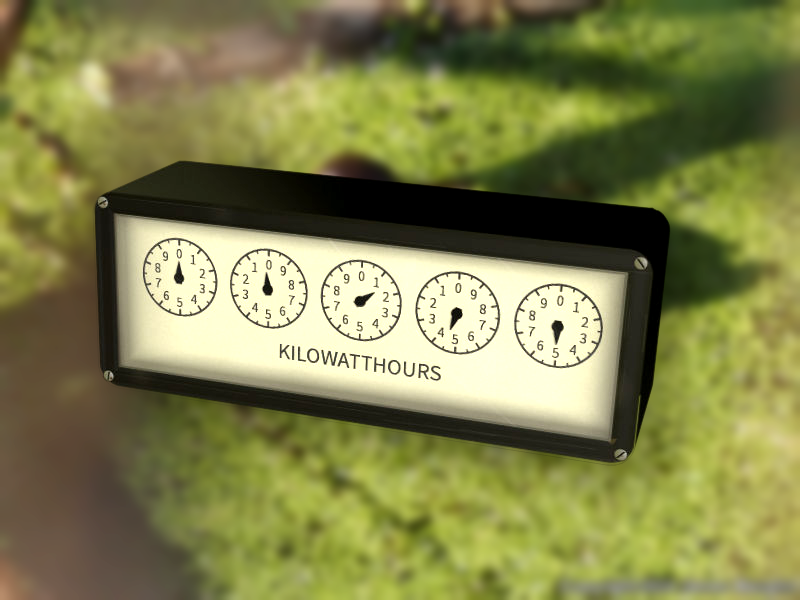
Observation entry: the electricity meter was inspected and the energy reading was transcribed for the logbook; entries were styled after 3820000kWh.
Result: 145kWh
